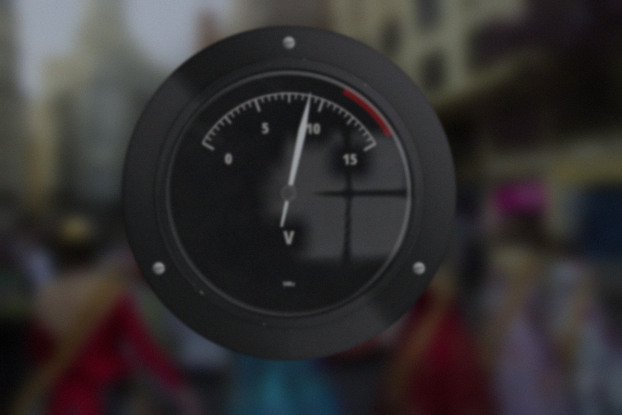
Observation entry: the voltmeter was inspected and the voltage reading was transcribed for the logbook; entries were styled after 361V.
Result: 9V
